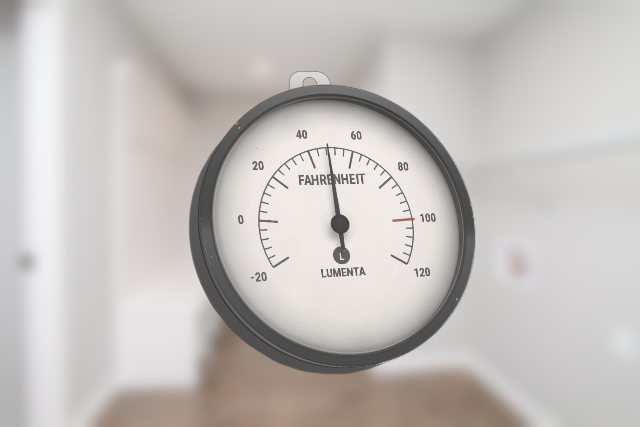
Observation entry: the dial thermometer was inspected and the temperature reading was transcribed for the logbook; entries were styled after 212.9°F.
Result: 48°F
